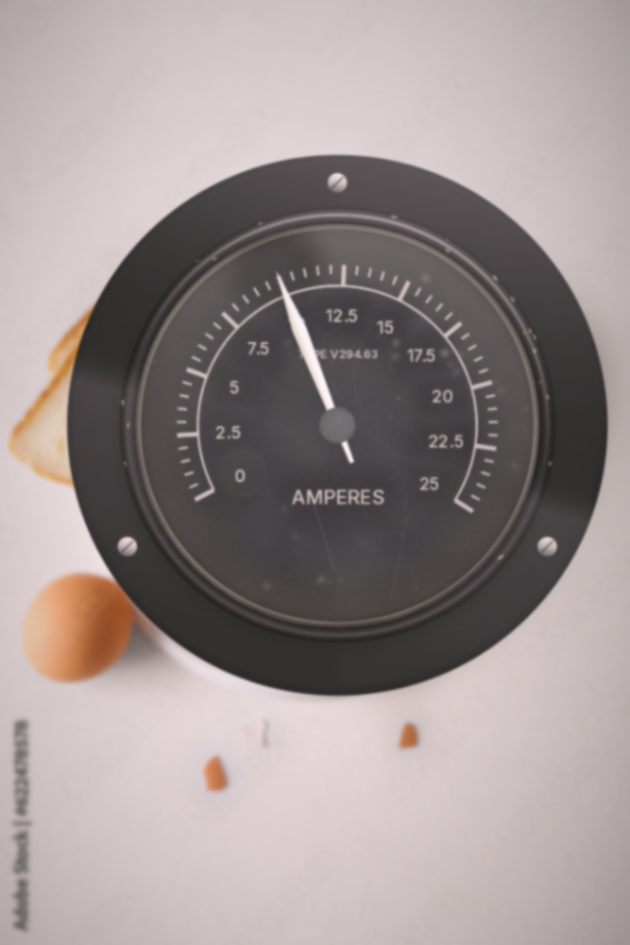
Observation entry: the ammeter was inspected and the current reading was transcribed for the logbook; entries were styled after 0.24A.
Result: 10A
